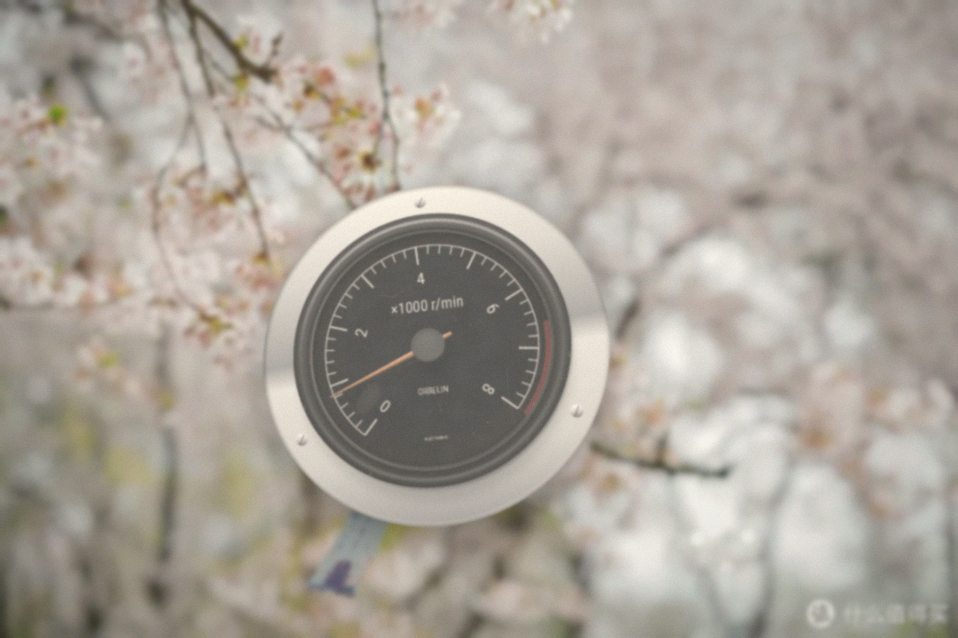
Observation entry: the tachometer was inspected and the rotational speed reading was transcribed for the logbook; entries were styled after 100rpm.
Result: 800rpm
